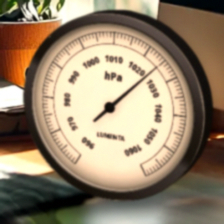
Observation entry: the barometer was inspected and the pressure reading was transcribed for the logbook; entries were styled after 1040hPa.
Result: 1025hPa
